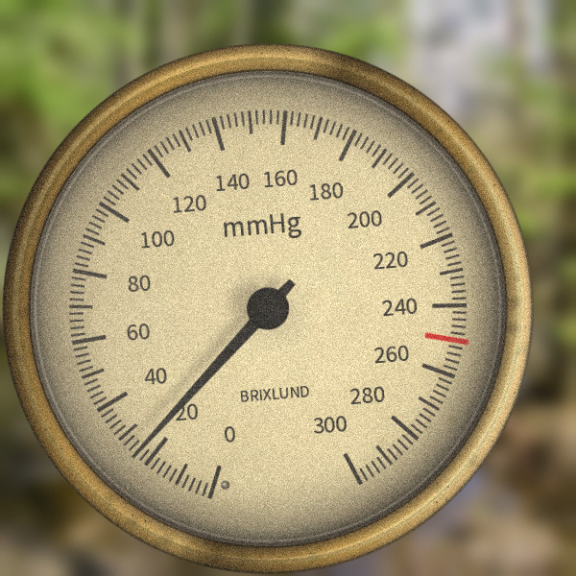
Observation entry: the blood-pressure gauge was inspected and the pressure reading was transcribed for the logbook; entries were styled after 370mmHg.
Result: 24mmHg
